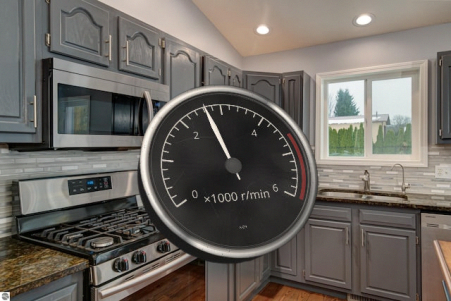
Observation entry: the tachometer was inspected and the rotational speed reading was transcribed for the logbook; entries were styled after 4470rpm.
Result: 2600rpm
